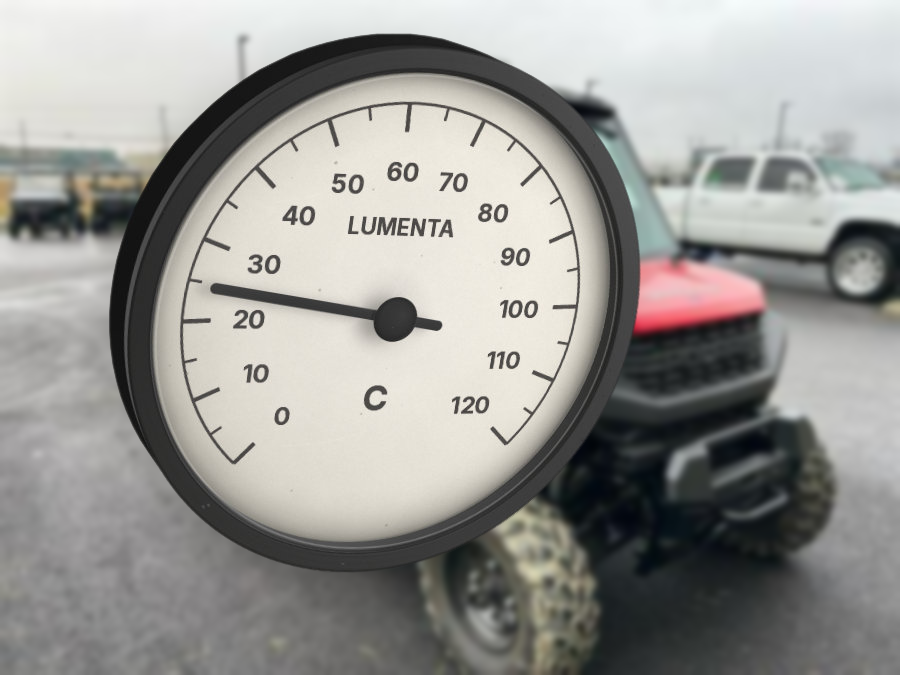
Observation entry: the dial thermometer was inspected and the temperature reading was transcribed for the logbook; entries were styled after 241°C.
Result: 25°C
